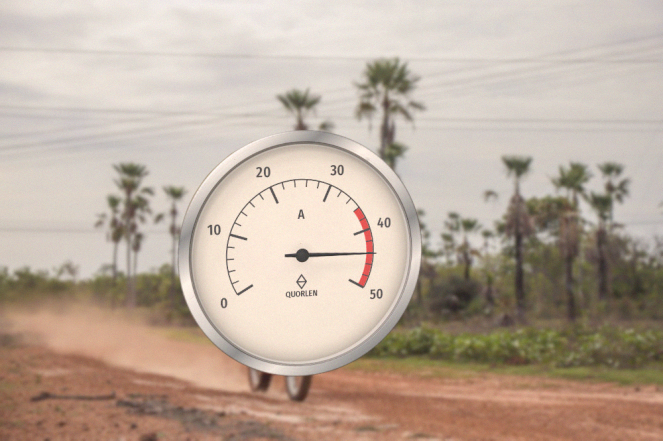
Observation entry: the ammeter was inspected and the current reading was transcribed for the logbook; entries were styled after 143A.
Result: 44A
